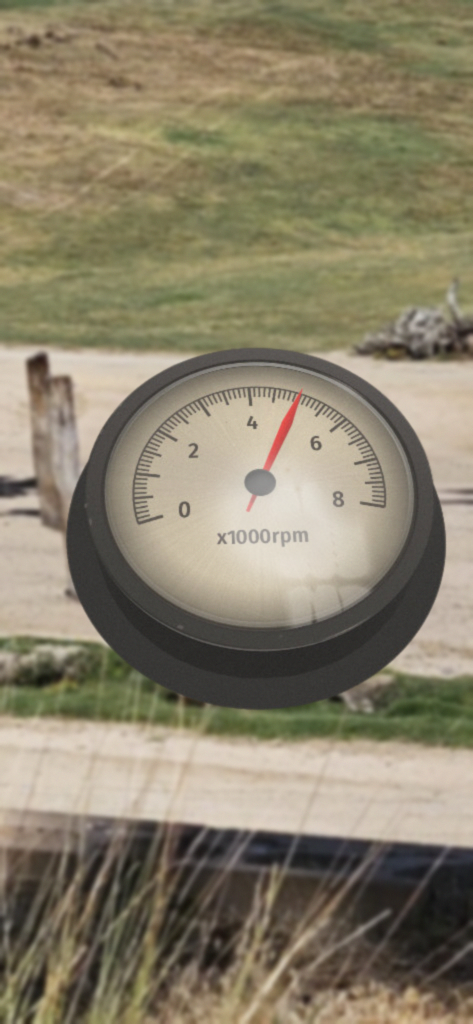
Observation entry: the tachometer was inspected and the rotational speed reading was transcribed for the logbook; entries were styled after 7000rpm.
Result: 5000rpm
